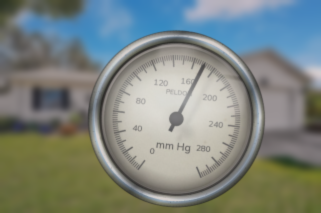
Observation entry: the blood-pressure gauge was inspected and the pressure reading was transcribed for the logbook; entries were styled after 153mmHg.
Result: 170mmHg
